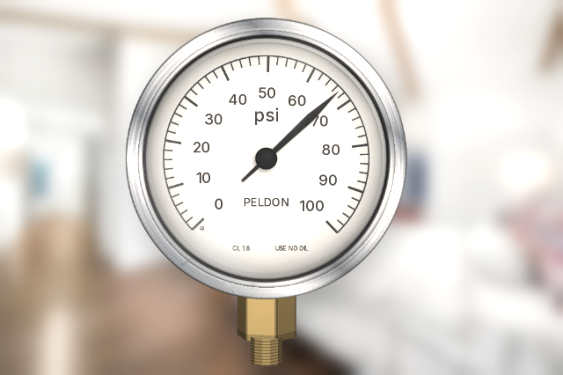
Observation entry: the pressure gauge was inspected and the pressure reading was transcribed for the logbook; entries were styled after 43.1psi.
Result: 67psi
